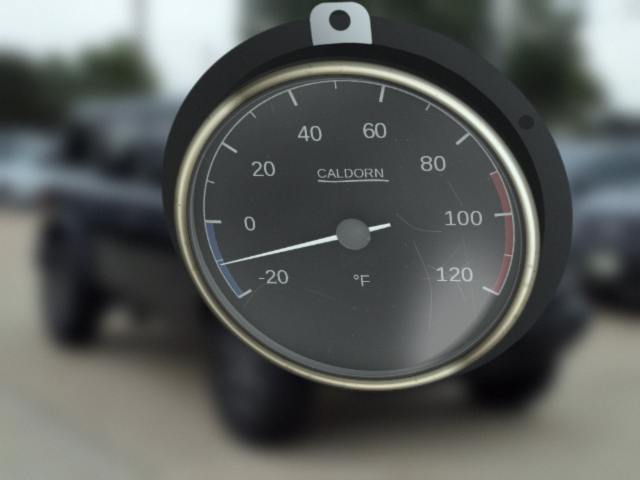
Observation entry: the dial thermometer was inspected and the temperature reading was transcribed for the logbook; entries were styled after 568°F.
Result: -10°F
